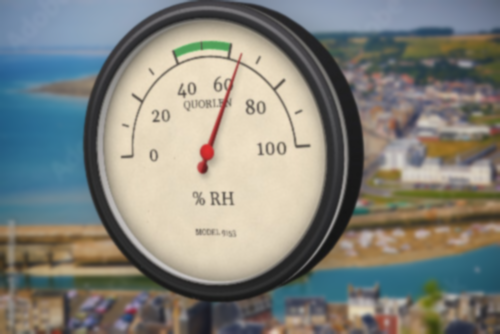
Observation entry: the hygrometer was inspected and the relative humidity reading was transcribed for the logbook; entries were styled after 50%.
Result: 65%
